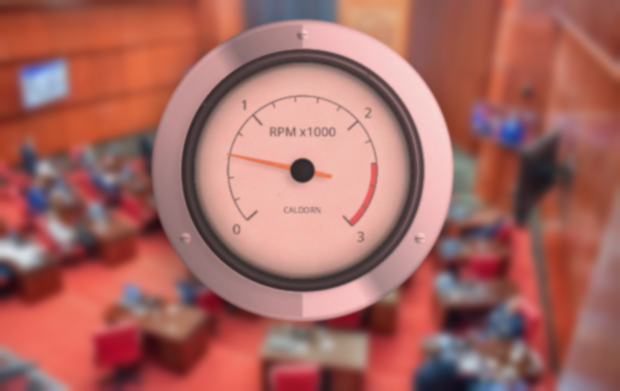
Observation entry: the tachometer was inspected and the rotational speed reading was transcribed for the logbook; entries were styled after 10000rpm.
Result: 600rpm
